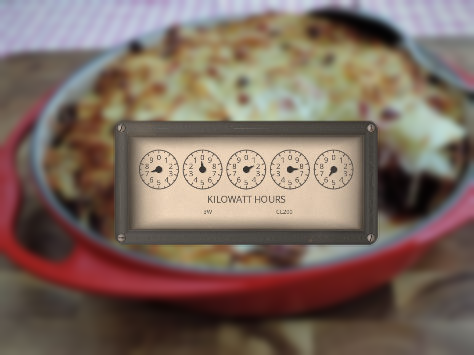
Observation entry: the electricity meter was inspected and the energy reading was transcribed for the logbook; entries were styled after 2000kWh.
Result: 70176kWh
